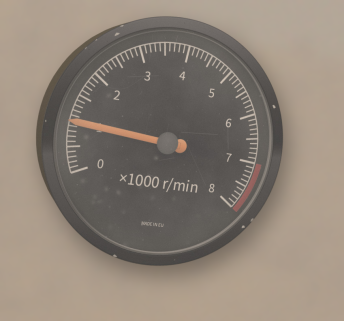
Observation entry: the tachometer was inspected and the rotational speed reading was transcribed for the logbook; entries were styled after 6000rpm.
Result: 1000rpm
